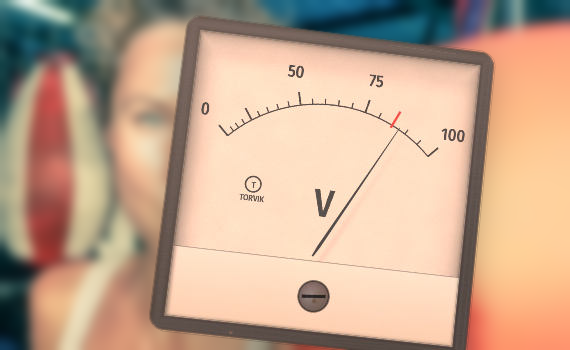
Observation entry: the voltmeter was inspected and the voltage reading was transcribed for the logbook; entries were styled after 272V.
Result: 87.5V
